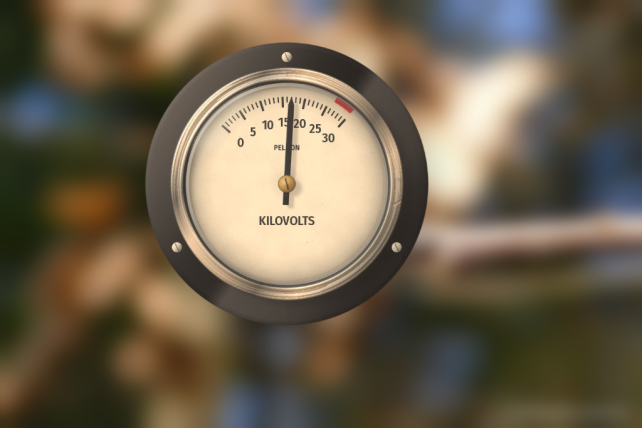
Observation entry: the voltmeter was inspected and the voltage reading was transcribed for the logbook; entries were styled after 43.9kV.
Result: 17kV
